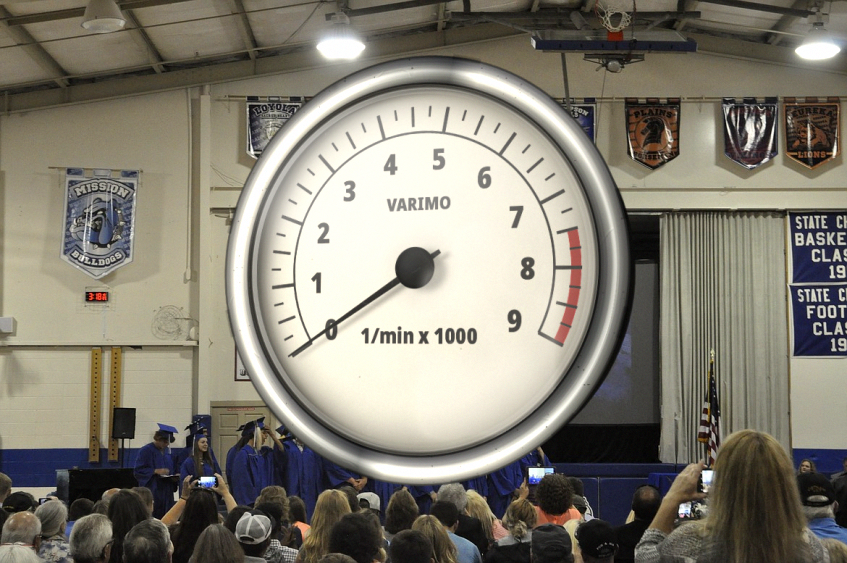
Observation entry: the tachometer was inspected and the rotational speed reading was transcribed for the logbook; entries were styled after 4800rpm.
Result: 0rpm
